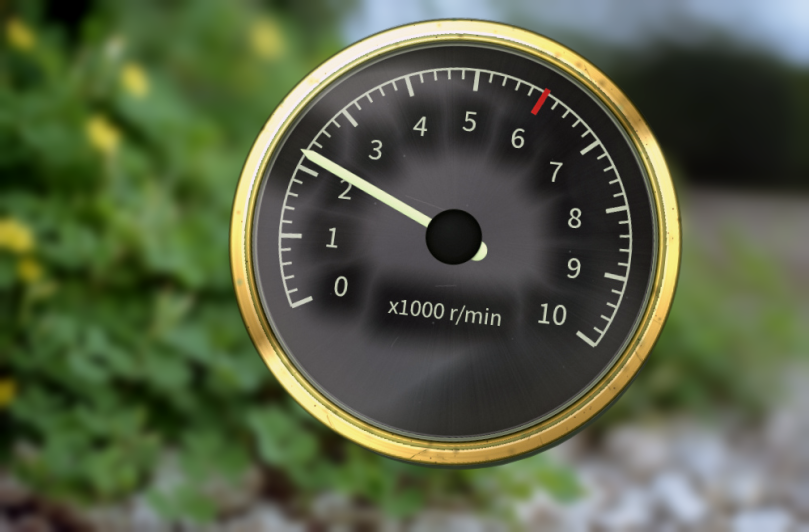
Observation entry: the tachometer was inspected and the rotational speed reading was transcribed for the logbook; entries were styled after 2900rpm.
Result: 2200rpm
